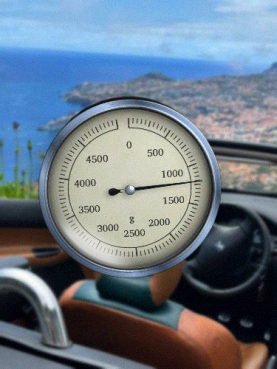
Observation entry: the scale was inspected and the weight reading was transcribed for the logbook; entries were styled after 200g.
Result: 1200g
